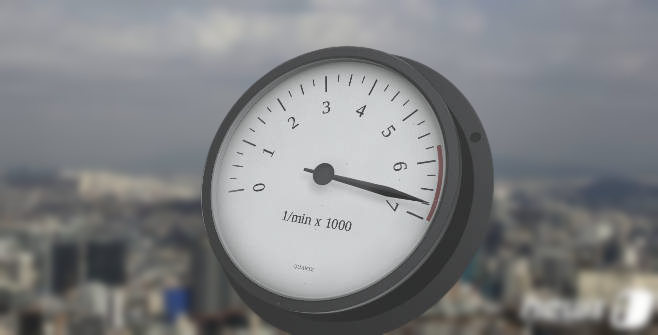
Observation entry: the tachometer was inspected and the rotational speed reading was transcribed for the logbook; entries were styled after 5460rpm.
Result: 6750rpm
